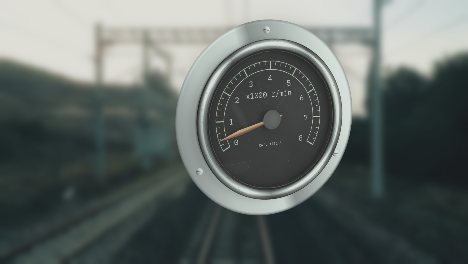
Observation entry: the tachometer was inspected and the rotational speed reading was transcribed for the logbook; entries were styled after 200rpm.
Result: 400rpm
